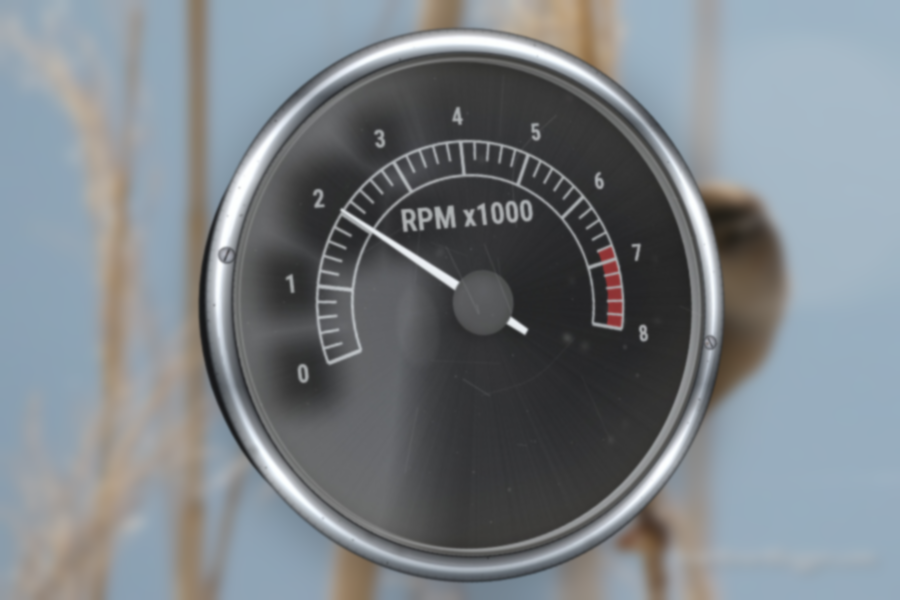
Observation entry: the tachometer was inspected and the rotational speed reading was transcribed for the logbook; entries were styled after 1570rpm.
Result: 2000rpm
